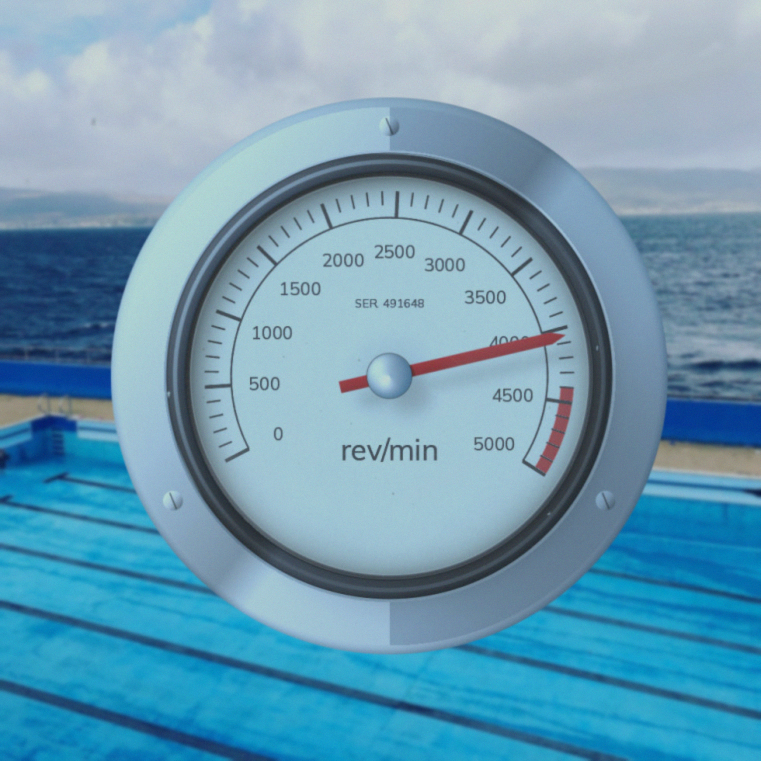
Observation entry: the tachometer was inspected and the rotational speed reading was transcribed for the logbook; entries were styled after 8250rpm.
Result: 4050rpm
